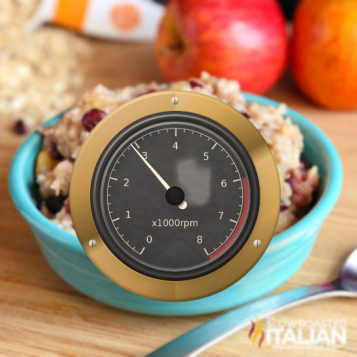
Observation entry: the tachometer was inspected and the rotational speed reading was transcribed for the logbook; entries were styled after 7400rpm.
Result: 2900rpm
